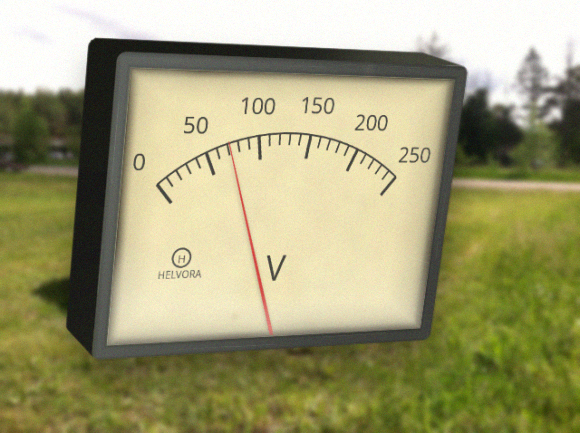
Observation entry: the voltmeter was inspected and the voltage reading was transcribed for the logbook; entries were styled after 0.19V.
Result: 70V
